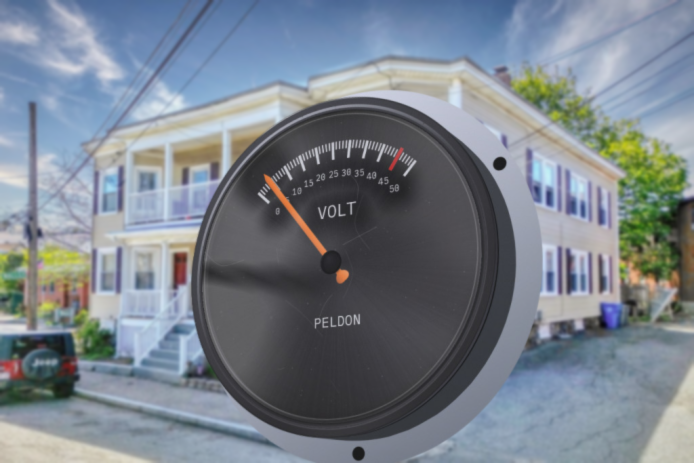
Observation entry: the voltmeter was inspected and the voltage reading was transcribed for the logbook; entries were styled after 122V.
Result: 5V
